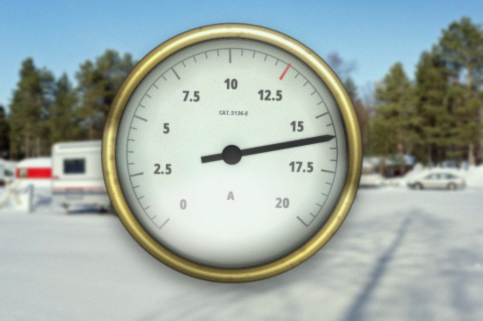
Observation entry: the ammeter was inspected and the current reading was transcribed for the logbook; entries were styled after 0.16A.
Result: 16A
